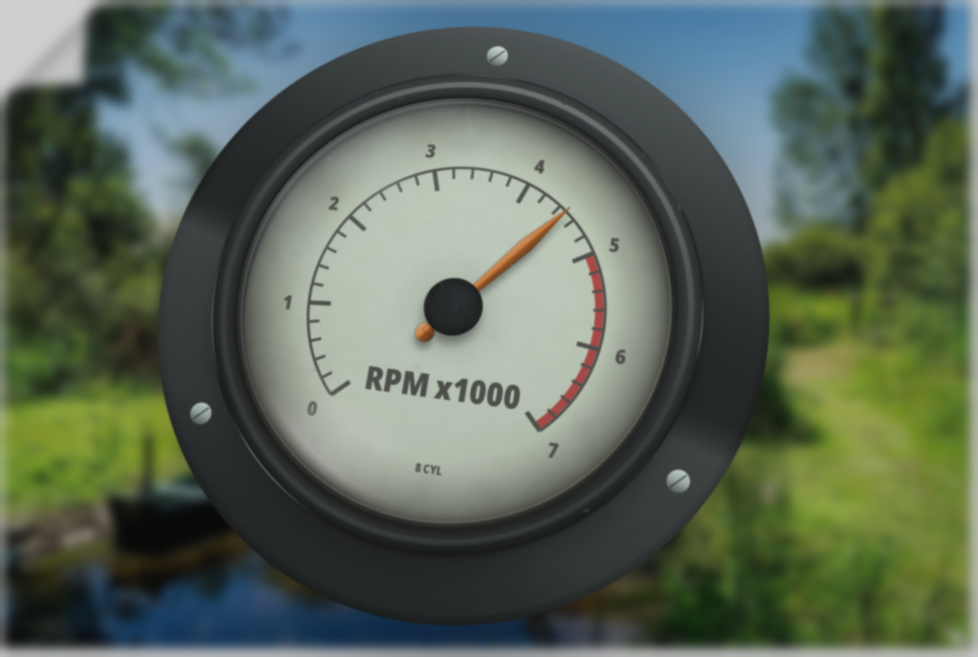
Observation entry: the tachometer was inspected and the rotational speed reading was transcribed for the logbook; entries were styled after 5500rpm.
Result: 4500rpm
